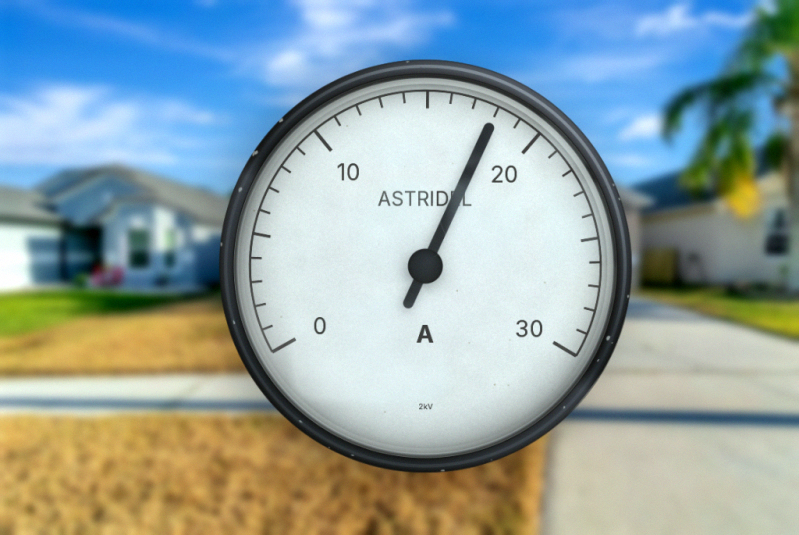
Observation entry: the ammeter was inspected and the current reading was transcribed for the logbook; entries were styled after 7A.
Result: 18A
